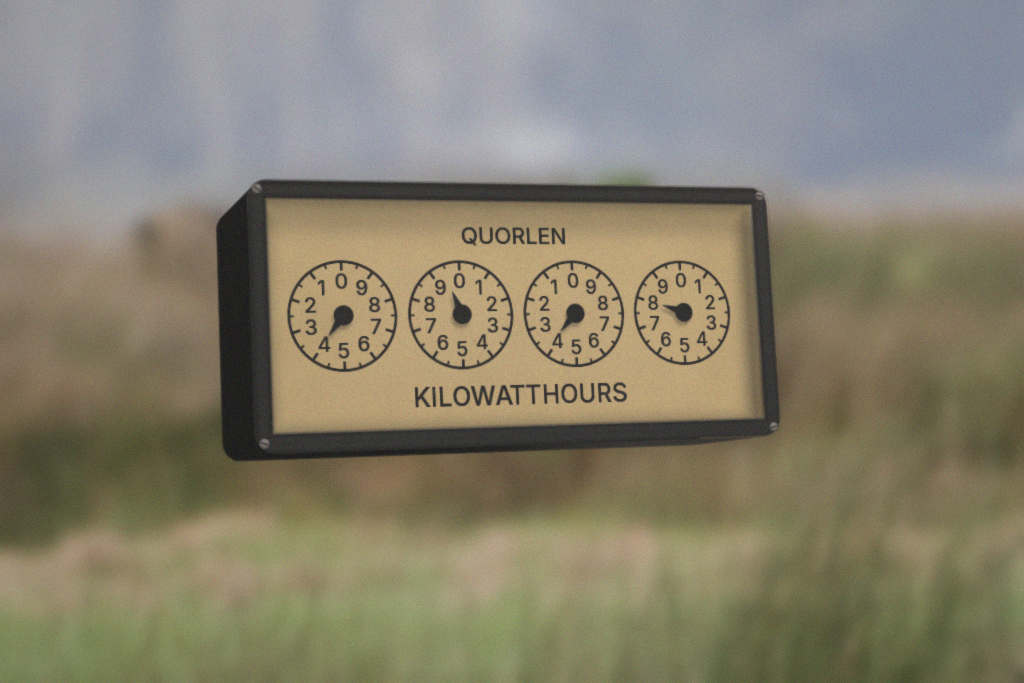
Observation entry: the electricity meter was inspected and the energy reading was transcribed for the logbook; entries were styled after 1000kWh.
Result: 3938kWh
